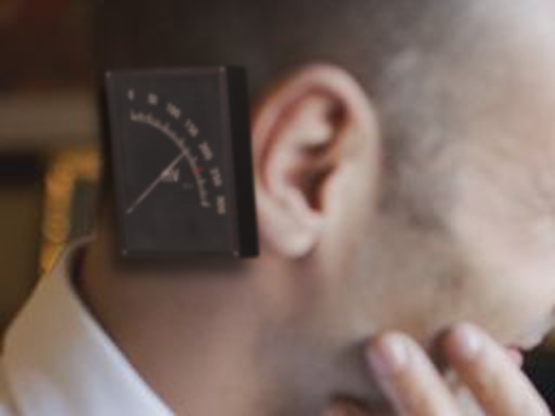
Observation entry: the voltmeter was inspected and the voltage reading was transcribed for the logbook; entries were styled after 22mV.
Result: 175mV
